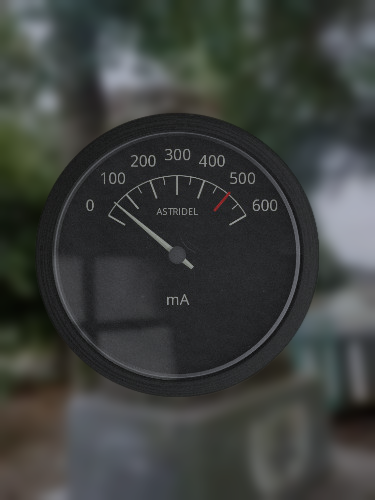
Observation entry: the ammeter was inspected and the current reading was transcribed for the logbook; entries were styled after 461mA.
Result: 50mA
